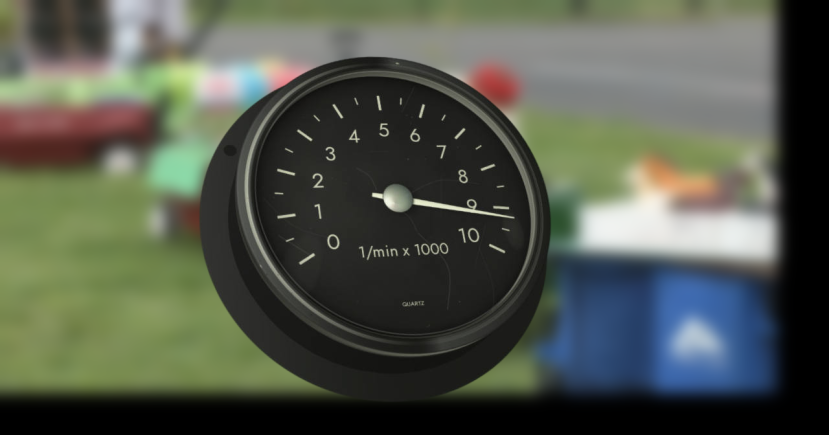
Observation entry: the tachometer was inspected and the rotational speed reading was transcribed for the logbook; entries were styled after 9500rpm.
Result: 9250rpm
